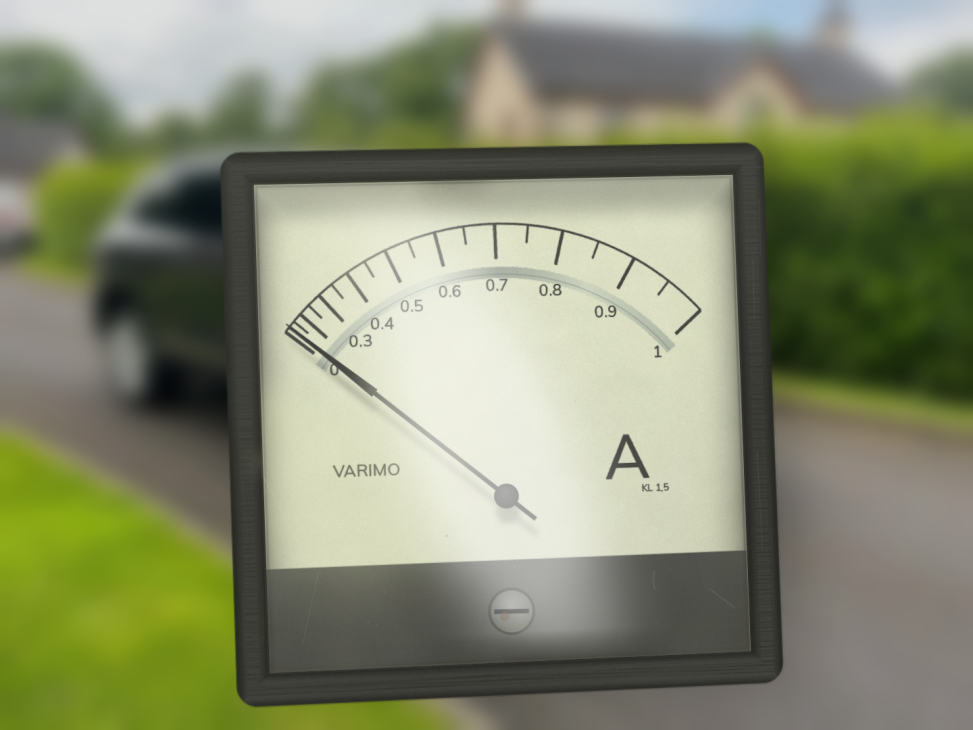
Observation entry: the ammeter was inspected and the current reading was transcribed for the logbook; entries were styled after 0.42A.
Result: 0.1A
